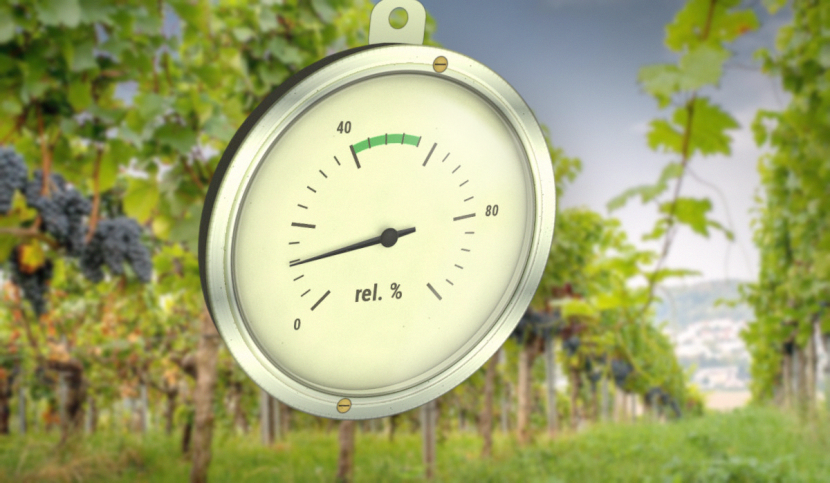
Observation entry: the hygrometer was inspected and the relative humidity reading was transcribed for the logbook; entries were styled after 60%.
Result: 12%
